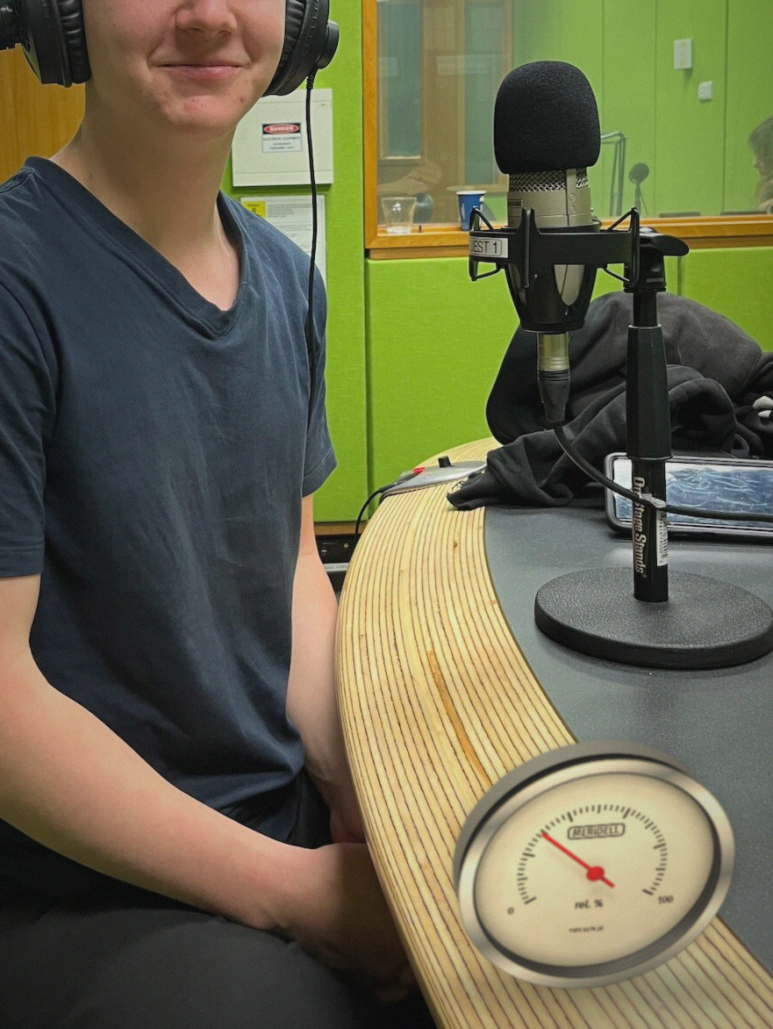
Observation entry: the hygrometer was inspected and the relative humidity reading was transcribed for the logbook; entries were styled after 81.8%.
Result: 30%
